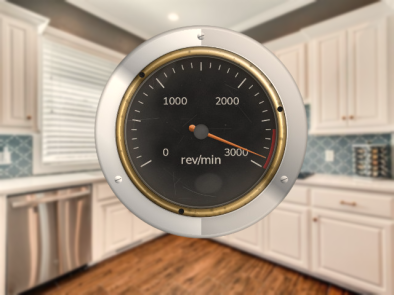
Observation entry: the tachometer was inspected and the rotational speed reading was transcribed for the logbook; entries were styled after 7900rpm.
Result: 2900rpm
